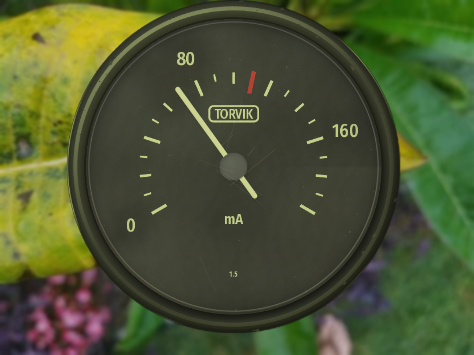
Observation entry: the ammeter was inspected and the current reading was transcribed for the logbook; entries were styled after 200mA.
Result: 70mA
